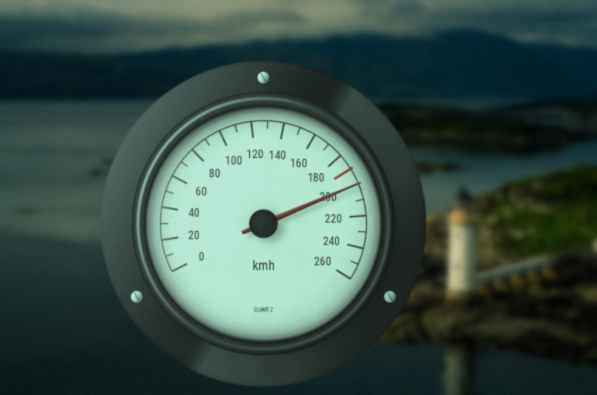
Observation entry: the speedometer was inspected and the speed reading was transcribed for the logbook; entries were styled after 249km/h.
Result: 200km/h
